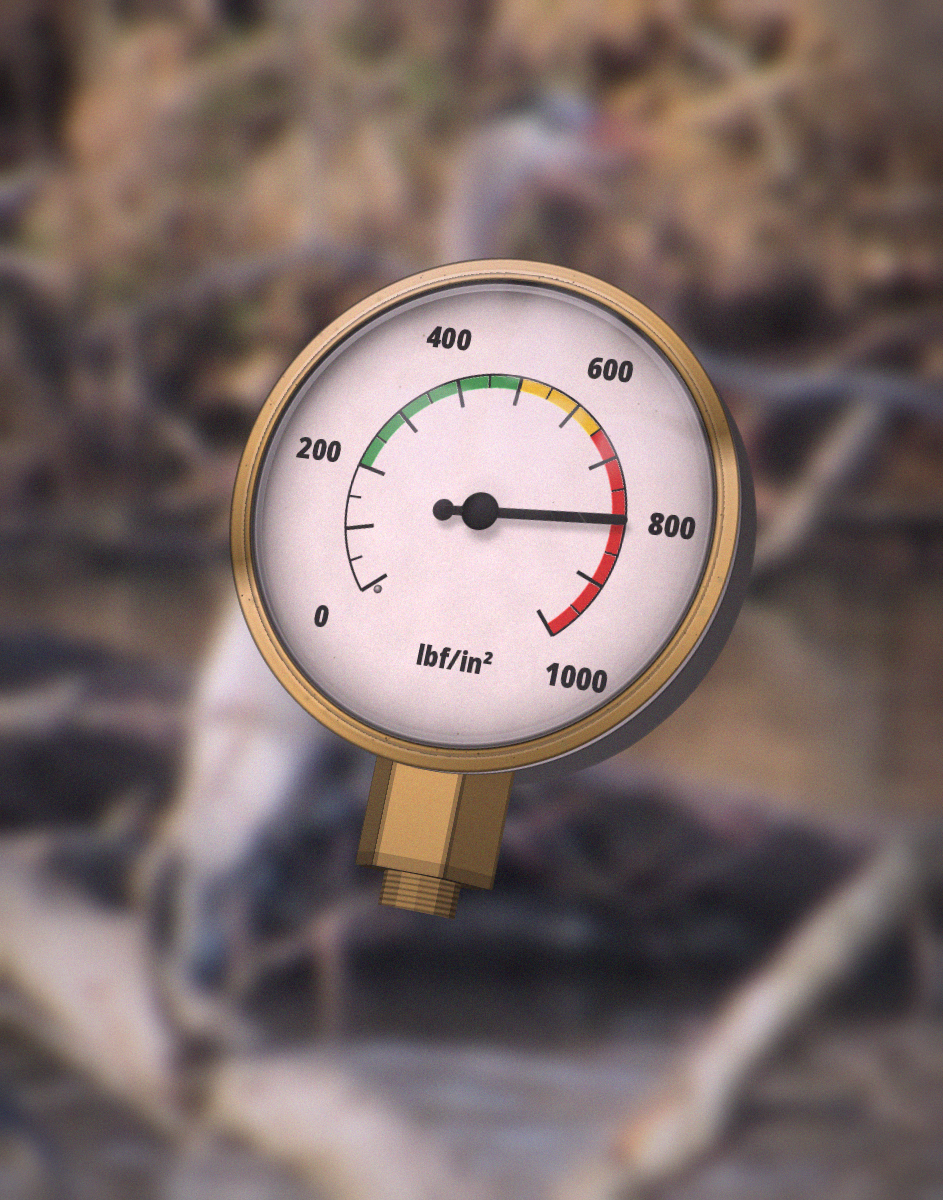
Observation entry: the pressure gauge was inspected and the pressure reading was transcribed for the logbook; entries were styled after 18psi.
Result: 800psi
